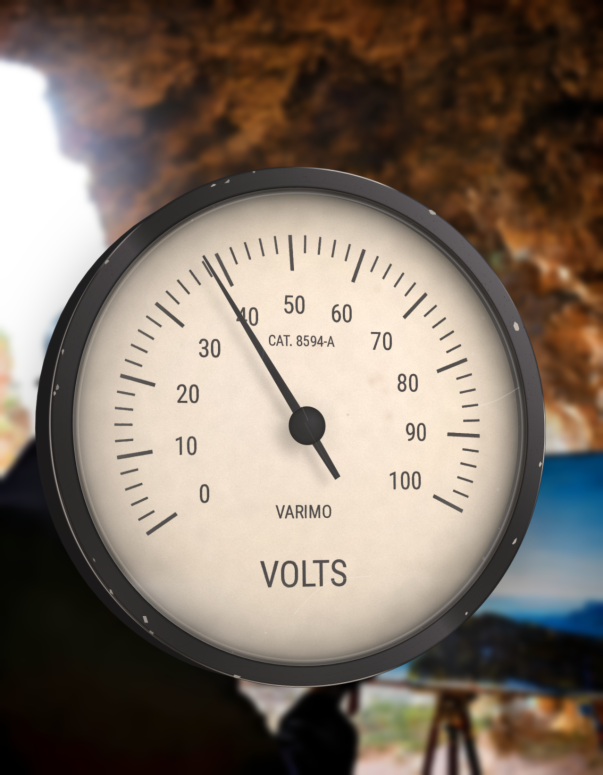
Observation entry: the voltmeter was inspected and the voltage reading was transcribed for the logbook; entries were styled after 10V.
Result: 38V
